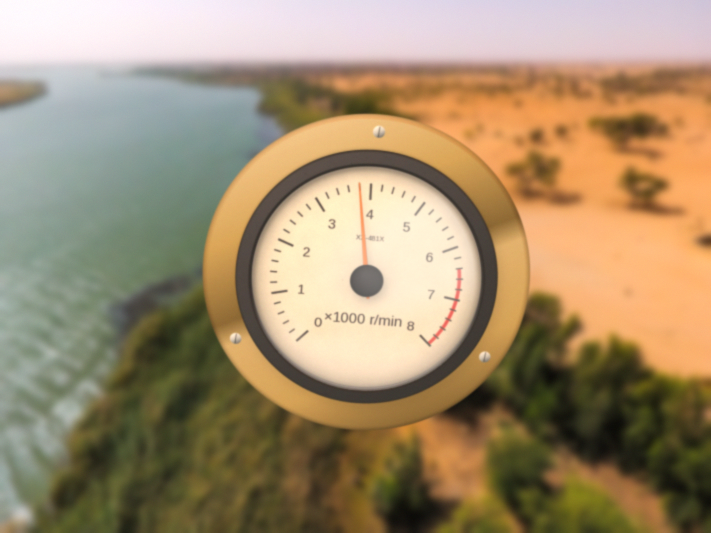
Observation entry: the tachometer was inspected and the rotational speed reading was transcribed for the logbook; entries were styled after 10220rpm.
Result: 3800rpm
